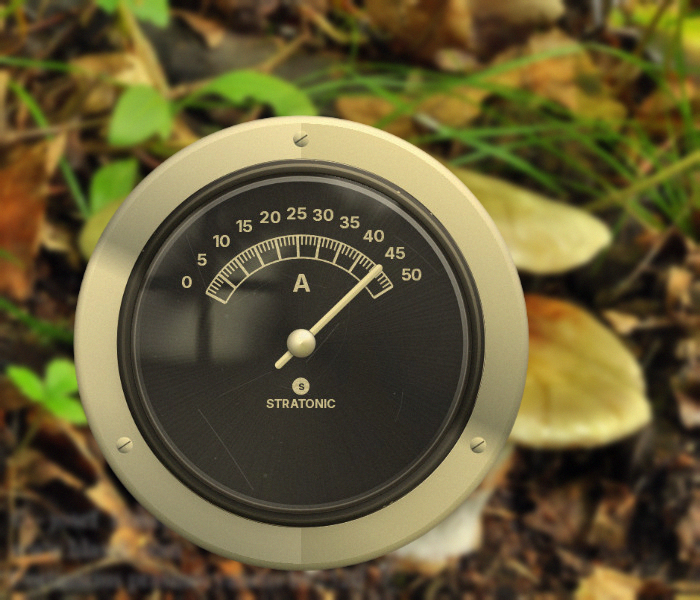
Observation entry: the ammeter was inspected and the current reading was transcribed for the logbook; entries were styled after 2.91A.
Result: 45A
